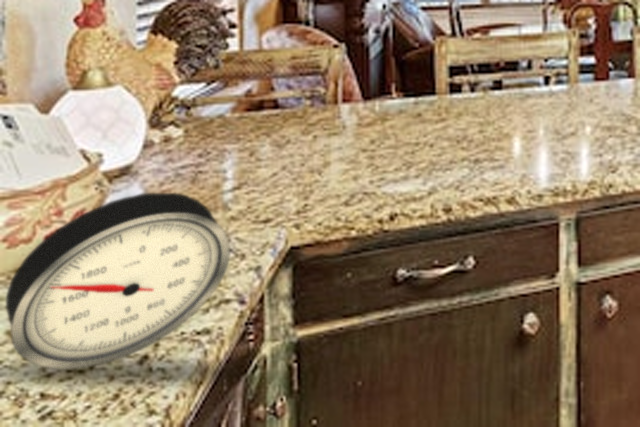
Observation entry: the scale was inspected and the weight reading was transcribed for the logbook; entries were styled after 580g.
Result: 1700g
